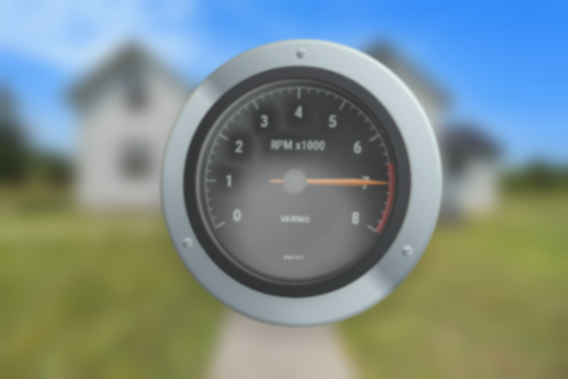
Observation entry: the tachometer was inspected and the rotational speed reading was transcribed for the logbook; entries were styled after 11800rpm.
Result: 7000rpm
